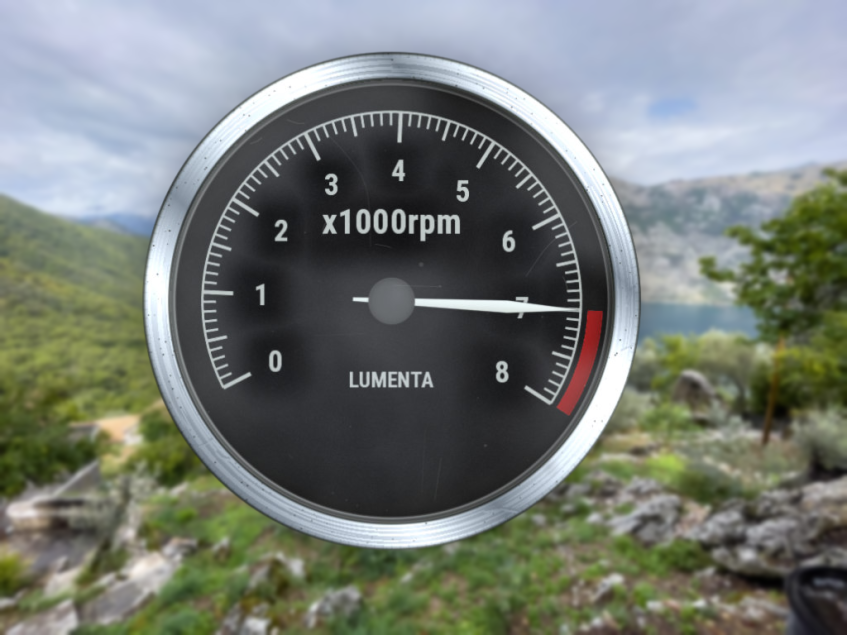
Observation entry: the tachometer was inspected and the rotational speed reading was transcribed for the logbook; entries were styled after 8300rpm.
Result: 7000rpm
